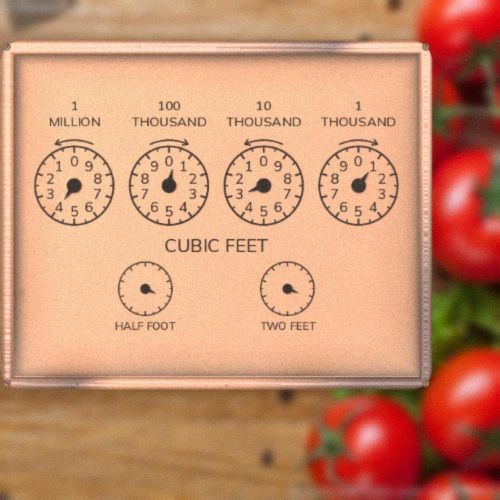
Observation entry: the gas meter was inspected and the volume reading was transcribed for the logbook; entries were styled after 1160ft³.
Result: 403100ft³
